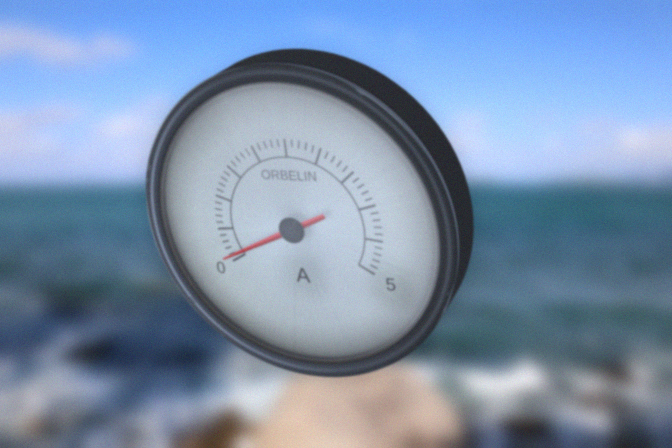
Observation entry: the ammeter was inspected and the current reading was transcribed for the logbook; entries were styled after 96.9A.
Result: 0.1A
